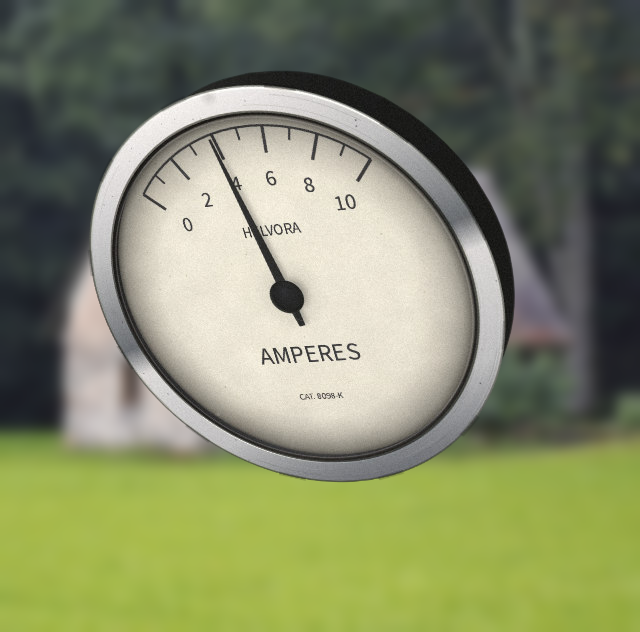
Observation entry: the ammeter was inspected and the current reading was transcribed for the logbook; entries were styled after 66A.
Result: 4A
